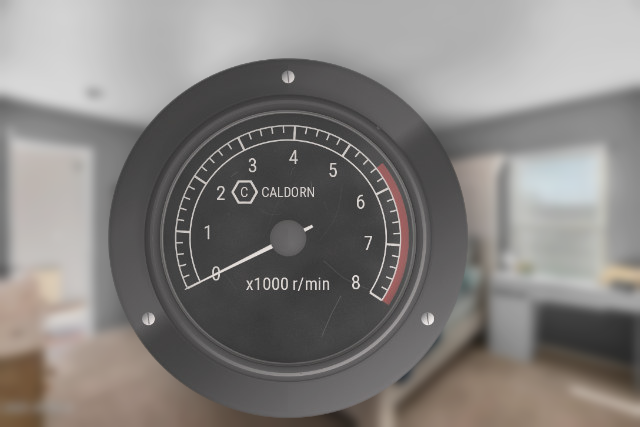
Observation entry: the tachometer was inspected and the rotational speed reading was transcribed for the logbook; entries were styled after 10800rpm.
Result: 0rpm
